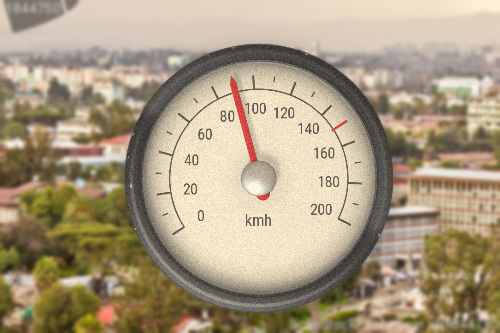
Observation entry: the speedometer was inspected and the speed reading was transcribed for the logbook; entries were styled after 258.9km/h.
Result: 90km/h
